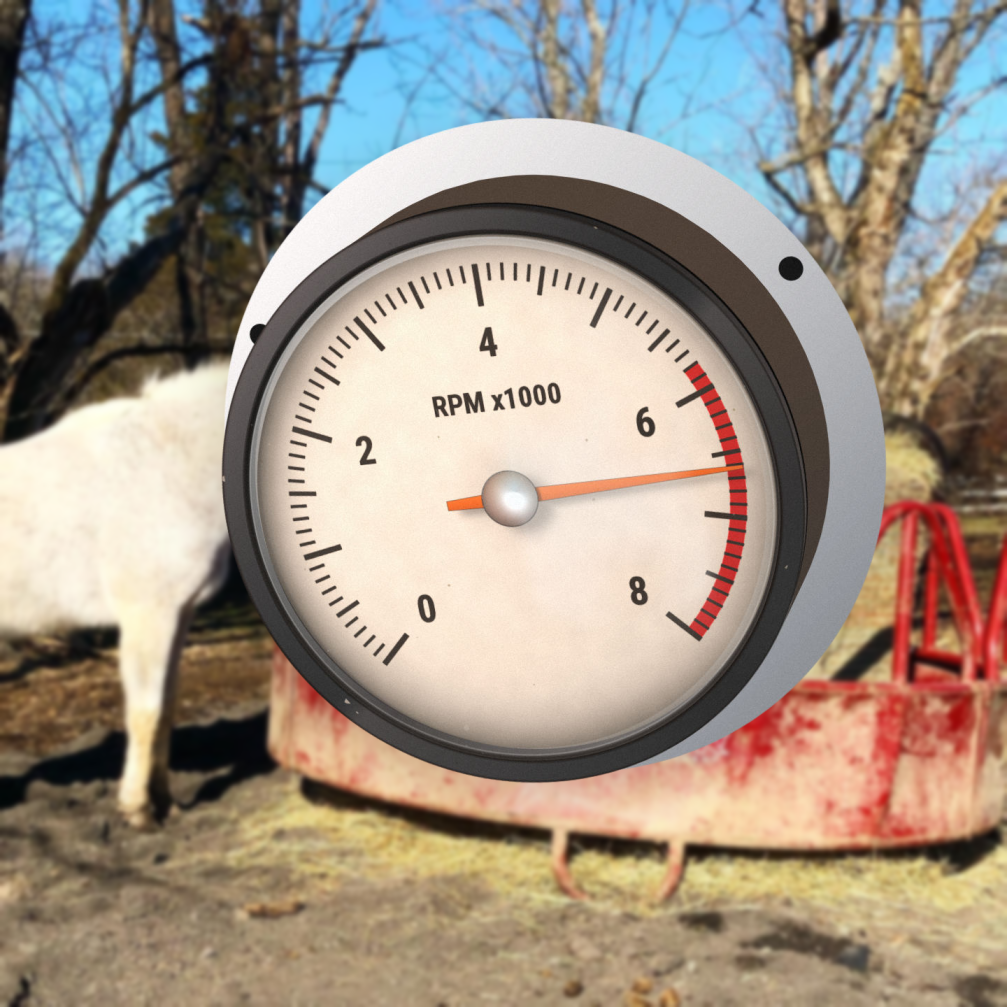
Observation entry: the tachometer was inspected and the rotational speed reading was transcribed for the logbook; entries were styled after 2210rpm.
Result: 6600rpm
